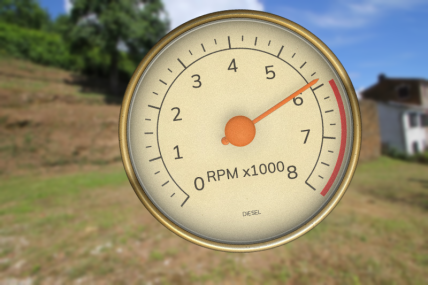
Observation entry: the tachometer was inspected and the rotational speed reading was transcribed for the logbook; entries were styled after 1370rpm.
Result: 5875rpm
